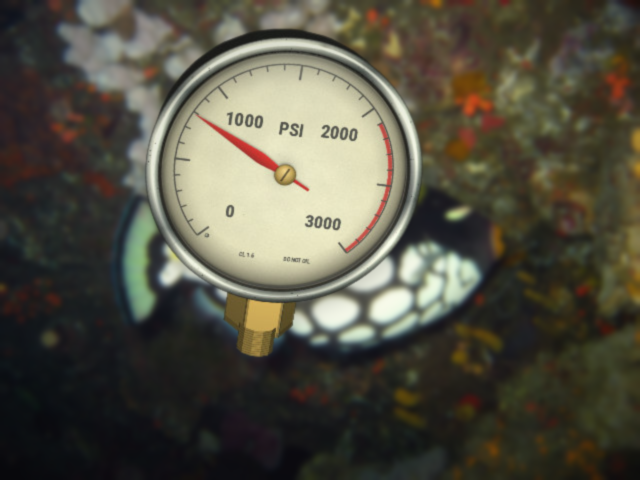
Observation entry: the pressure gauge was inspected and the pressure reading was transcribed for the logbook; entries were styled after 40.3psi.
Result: 800psi
